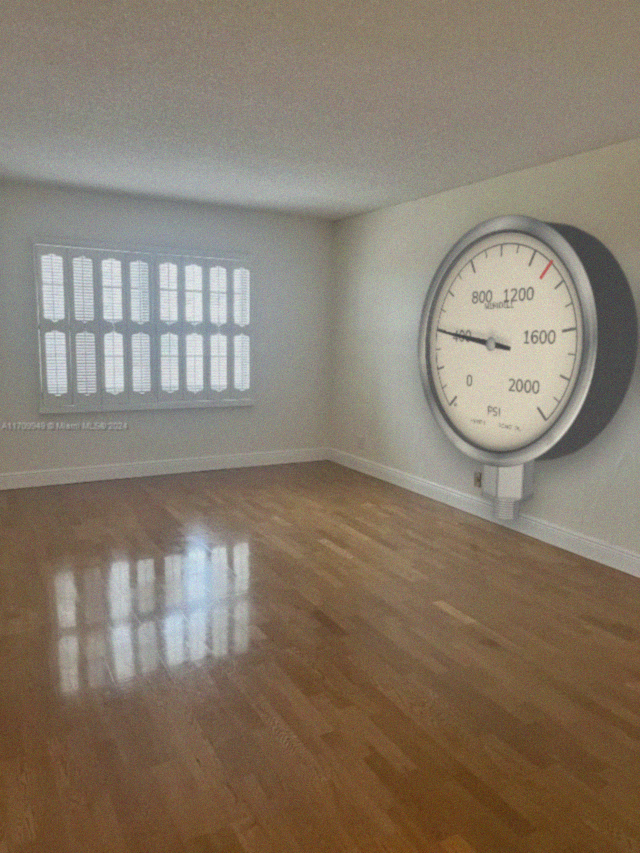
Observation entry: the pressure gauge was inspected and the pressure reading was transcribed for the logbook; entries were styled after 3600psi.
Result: 400psi
